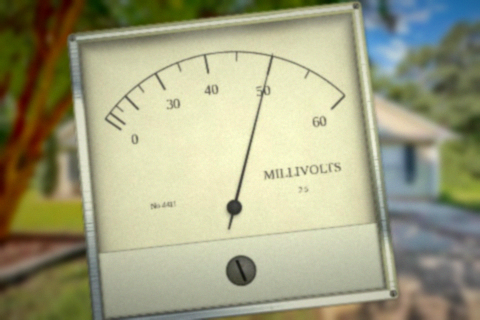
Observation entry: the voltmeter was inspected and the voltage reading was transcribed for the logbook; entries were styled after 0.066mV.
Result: 50mV
